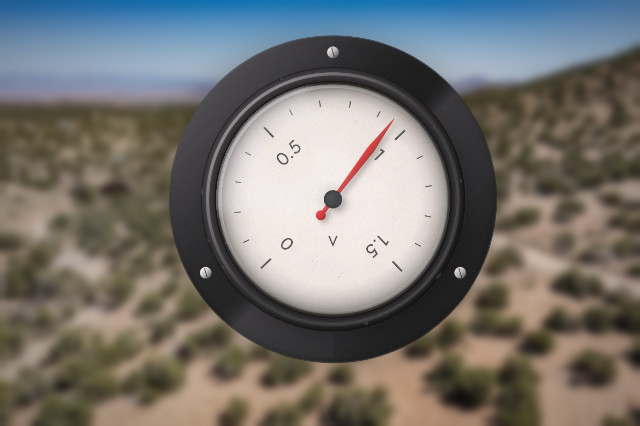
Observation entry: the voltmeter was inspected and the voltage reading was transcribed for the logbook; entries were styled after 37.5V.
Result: 0.95V
